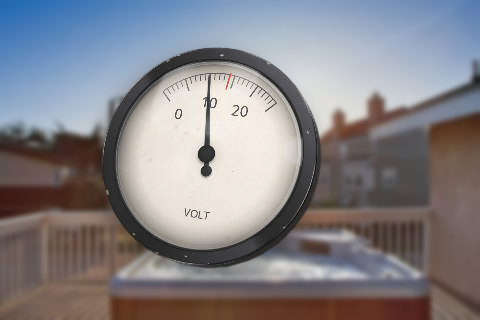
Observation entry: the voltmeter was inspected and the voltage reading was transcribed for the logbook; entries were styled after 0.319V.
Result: 10V
